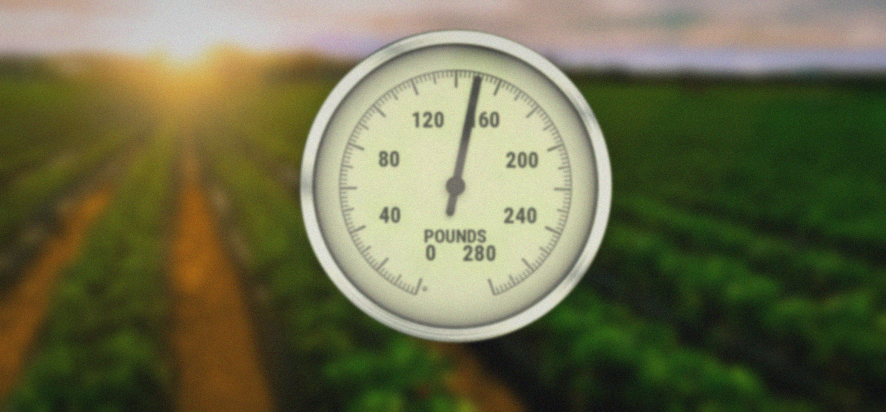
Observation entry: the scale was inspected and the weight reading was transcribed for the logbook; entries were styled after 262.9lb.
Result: 150lb
